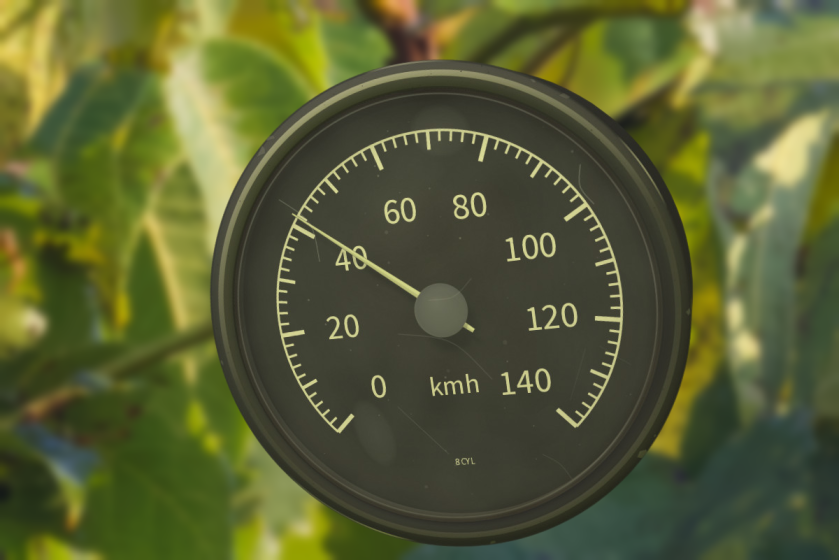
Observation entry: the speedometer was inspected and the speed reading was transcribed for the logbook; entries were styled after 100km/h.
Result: 42km/h
